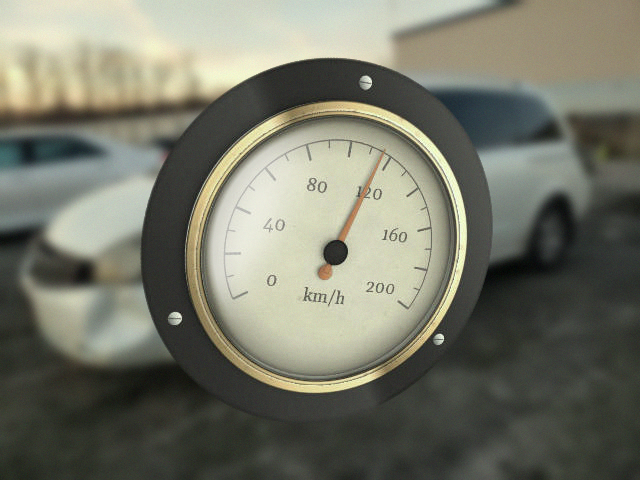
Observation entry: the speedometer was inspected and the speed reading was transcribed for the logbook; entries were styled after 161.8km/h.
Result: 115km/h
